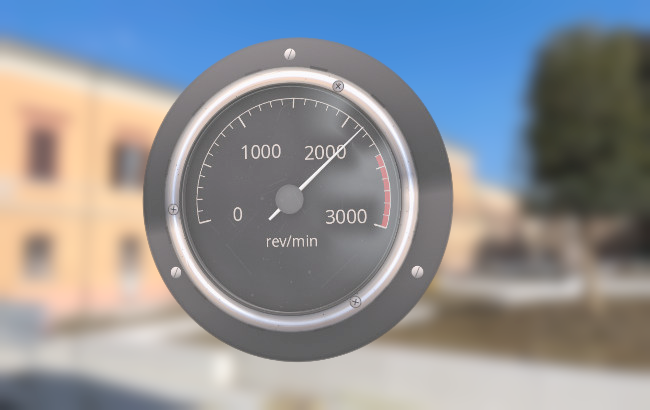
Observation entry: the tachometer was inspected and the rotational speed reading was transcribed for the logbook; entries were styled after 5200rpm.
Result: 2150rpm
